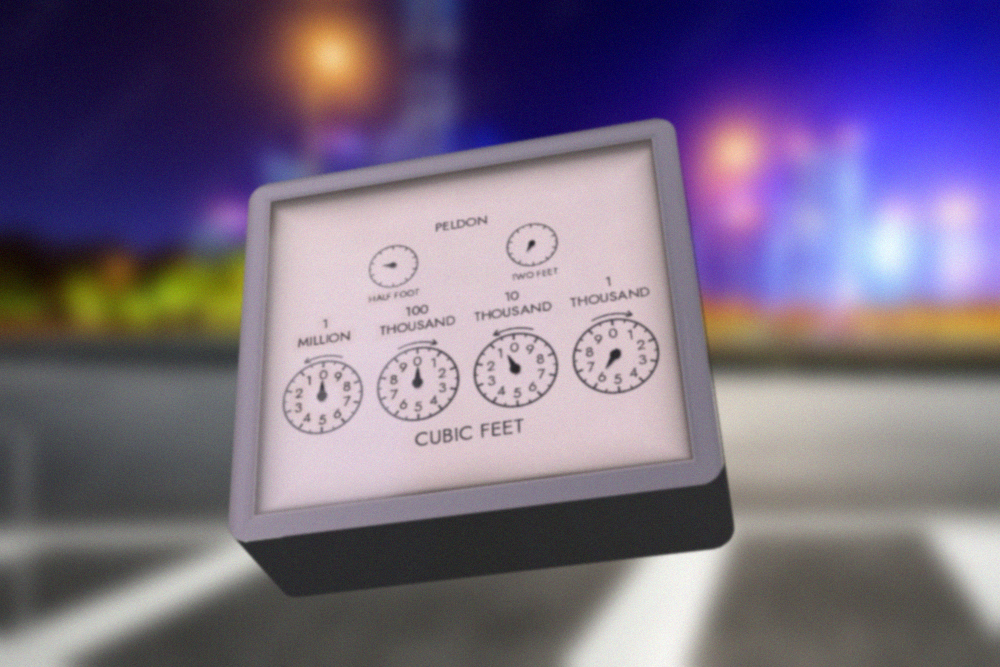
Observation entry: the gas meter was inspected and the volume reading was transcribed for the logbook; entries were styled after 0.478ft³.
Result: 600ft³
